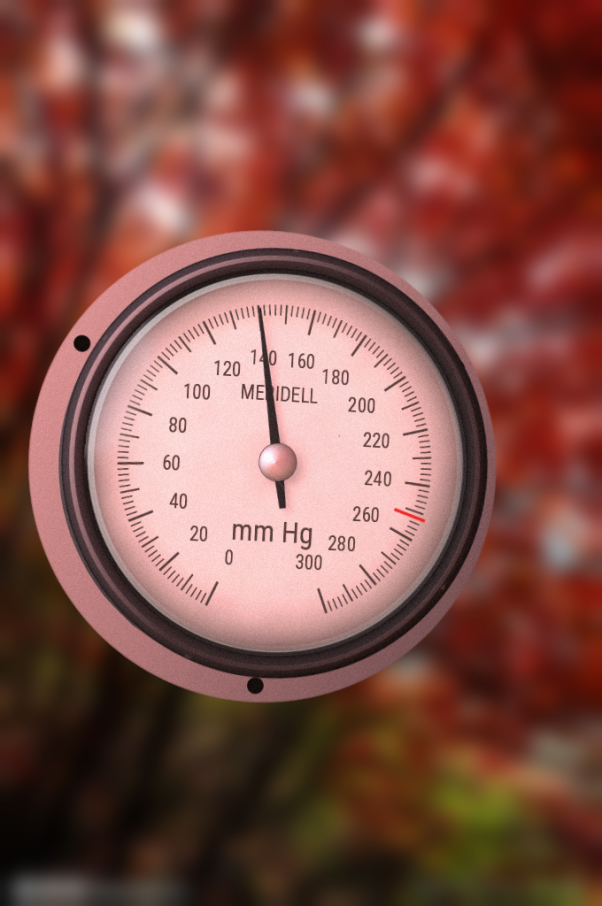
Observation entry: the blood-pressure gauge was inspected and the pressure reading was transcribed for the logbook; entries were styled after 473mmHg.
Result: 140mmHg
